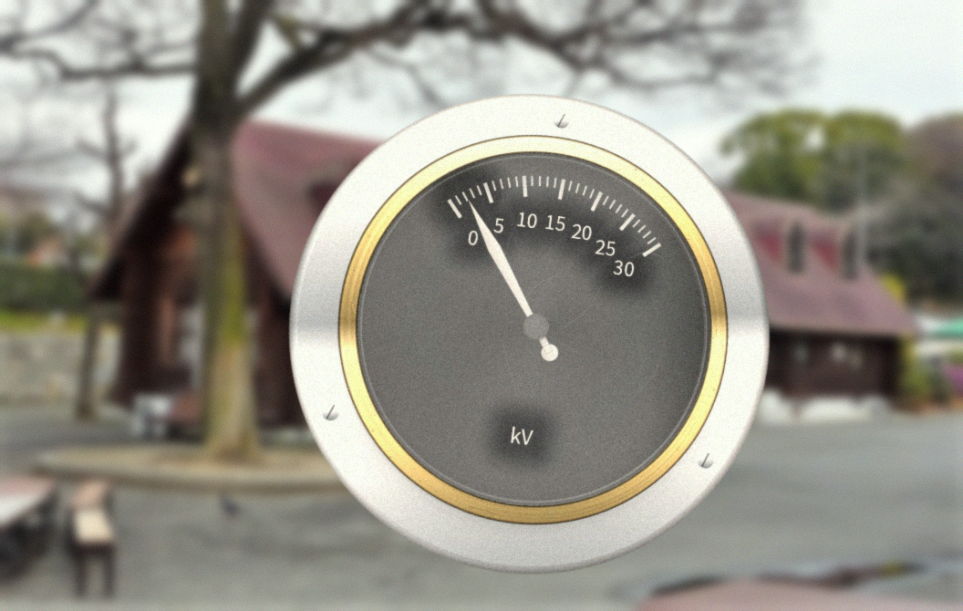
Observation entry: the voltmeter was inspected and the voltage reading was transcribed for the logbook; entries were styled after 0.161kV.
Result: 2kV
